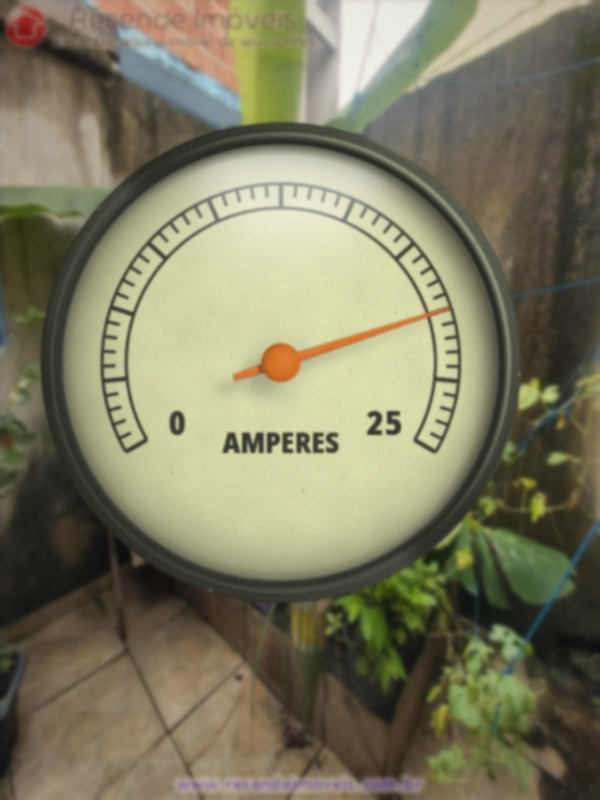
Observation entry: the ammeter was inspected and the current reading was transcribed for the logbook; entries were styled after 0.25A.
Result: 20A
